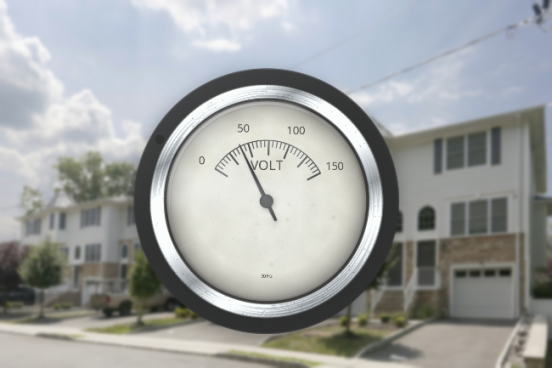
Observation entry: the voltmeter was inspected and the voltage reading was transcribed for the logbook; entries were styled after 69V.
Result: 40V
